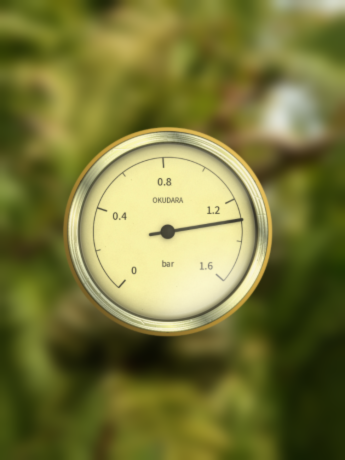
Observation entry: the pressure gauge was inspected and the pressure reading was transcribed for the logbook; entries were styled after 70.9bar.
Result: 1.3bar
